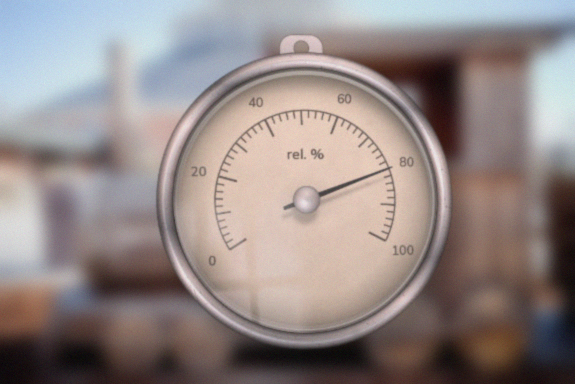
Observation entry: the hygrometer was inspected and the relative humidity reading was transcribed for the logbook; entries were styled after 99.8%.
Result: 80%
